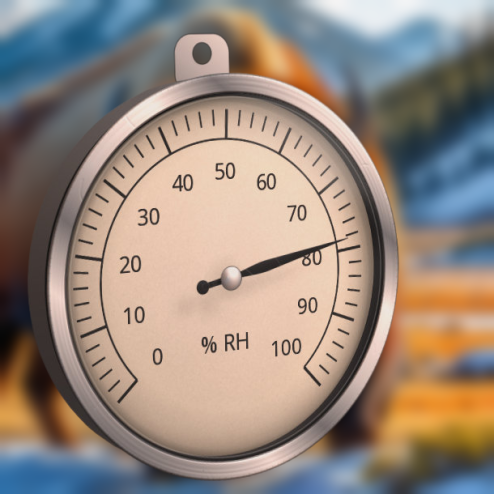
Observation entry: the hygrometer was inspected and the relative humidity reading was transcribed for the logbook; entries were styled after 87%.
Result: 78%
